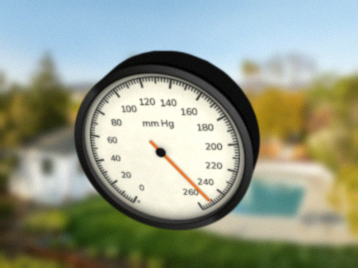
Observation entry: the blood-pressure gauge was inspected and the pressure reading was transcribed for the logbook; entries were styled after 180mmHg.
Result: 250mmHg
